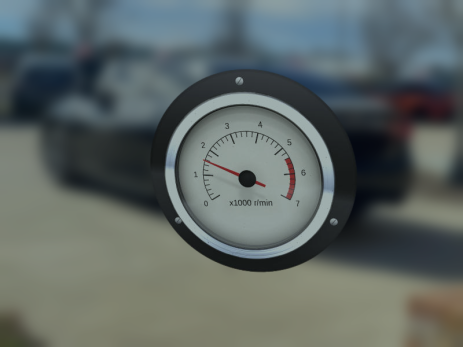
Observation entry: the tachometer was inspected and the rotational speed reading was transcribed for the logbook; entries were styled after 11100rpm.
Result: 1600rpm
